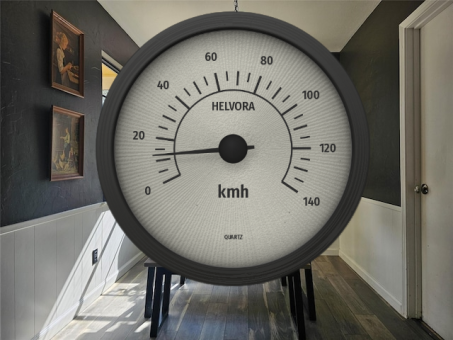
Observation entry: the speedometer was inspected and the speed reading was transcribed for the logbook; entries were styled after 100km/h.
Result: 12.5km/h
